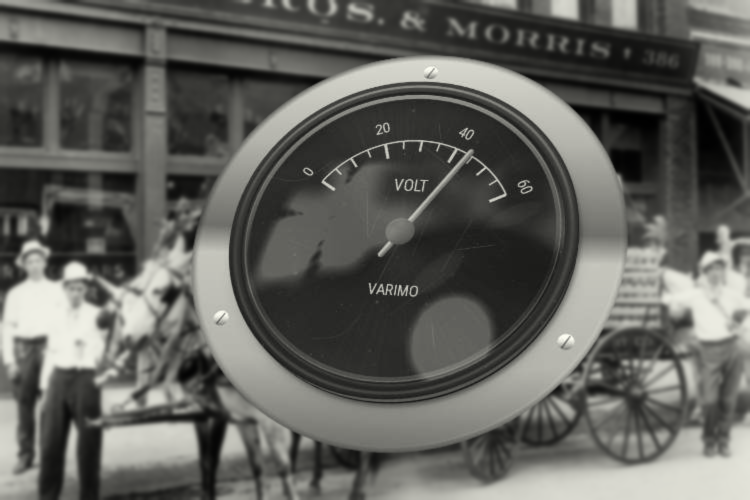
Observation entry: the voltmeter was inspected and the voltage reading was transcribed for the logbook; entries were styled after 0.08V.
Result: 45V
